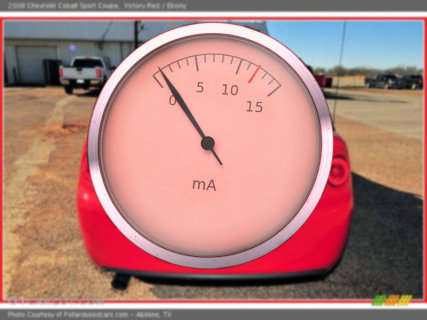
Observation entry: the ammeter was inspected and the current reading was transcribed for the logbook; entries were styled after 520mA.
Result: 1mA
